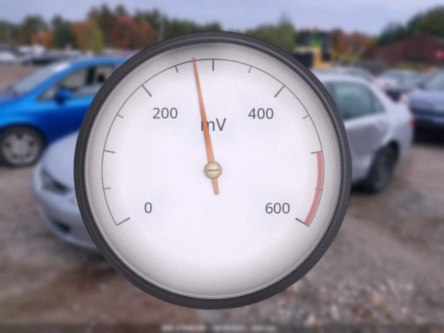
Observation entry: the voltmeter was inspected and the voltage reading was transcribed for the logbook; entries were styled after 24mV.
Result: 275mV
